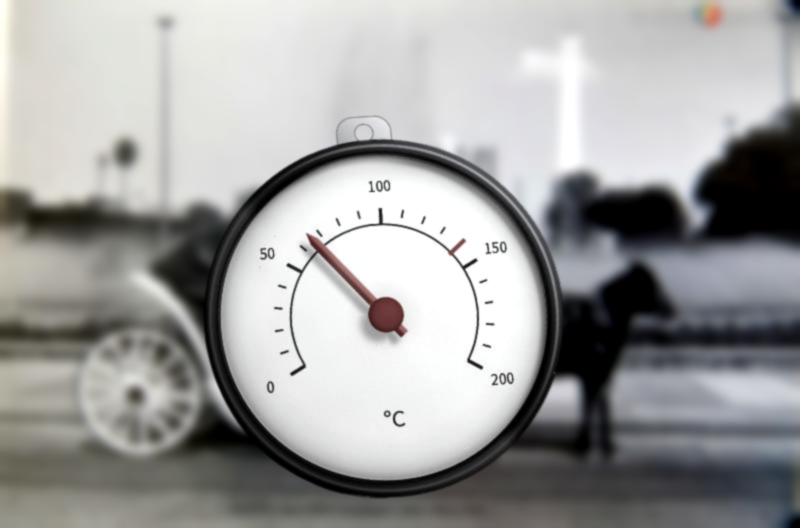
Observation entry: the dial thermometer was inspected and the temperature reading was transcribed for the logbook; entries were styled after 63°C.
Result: 65°C
